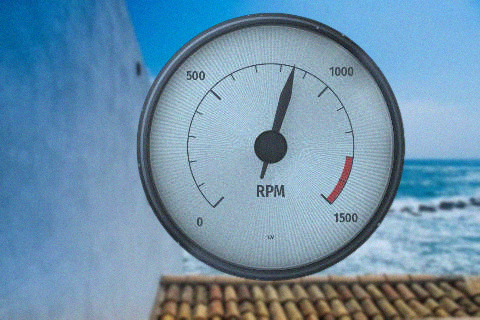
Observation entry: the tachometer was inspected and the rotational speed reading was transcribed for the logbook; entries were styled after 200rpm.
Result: 850rpm
